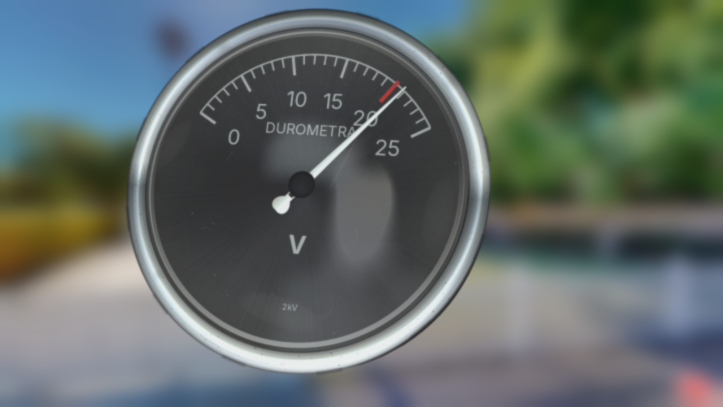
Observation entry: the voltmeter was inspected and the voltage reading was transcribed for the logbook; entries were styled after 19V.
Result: 21V
